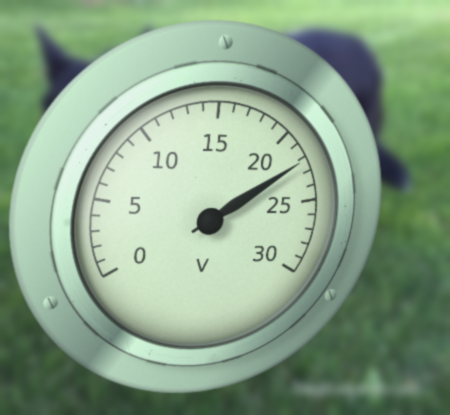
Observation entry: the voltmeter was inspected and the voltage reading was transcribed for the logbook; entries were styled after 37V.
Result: 22V
